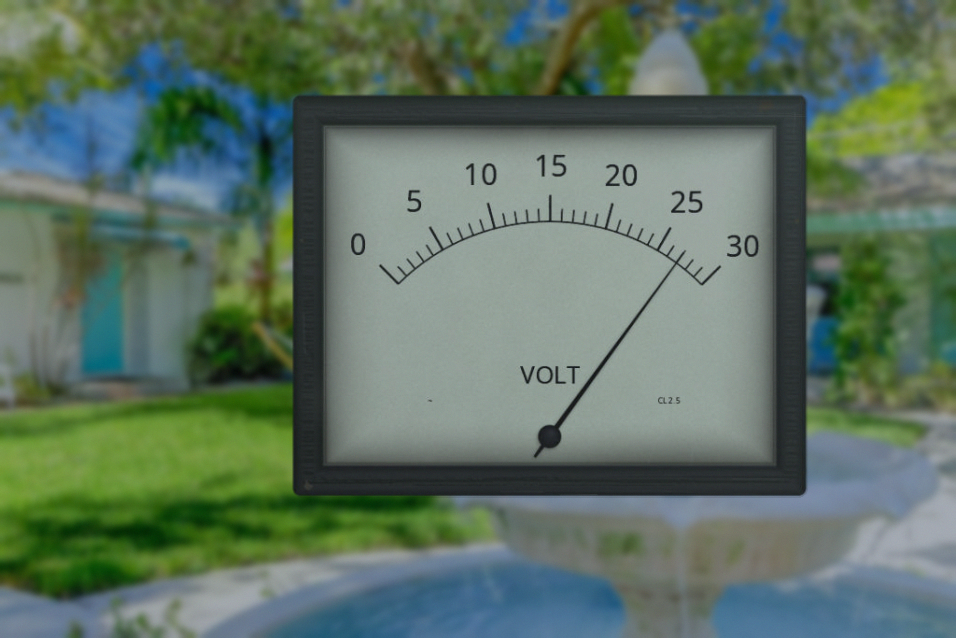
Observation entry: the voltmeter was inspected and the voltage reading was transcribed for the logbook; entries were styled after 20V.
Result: 27V
